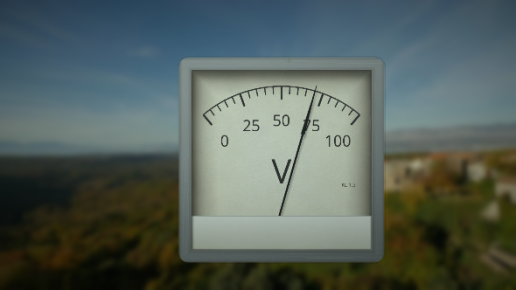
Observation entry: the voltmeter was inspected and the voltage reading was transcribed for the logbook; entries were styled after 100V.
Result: 70V
